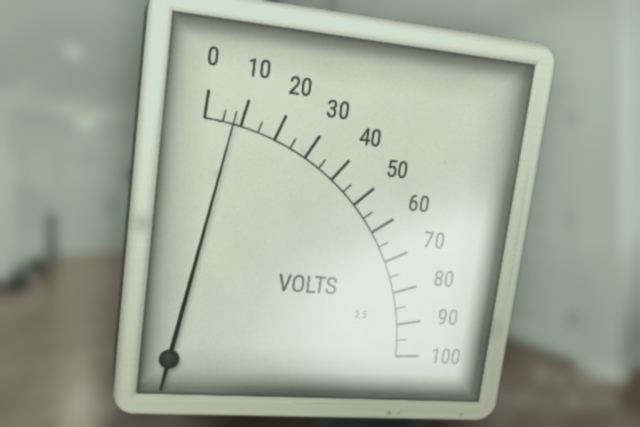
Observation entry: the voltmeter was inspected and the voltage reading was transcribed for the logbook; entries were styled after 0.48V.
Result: 7.5V
